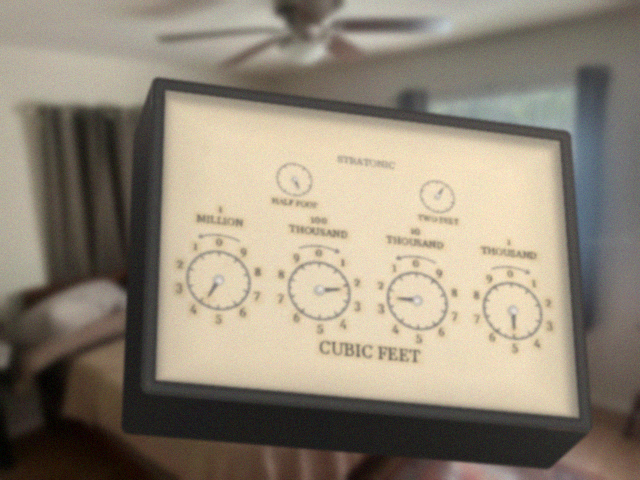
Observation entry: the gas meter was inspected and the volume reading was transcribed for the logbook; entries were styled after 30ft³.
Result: 422500ft³
